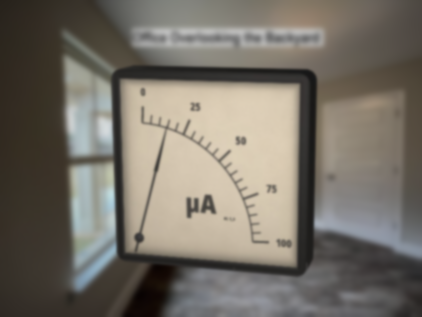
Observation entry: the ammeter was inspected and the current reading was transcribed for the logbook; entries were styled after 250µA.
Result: 15µA
